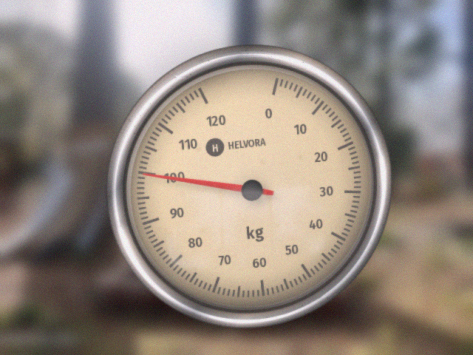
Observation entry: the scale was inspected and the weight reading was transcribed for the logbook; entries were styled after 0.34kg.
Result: 100kg
